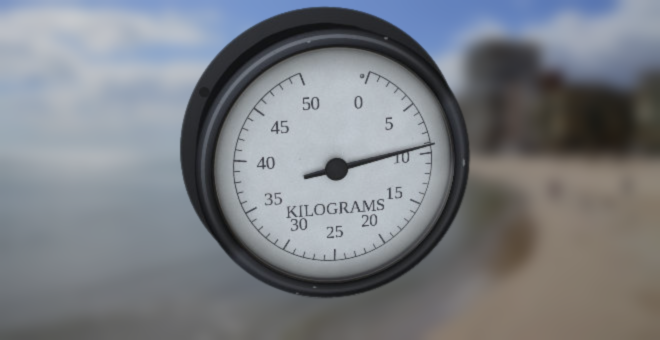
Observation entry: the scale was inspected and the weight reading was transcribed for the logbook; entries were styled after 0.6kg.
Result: 9kg
